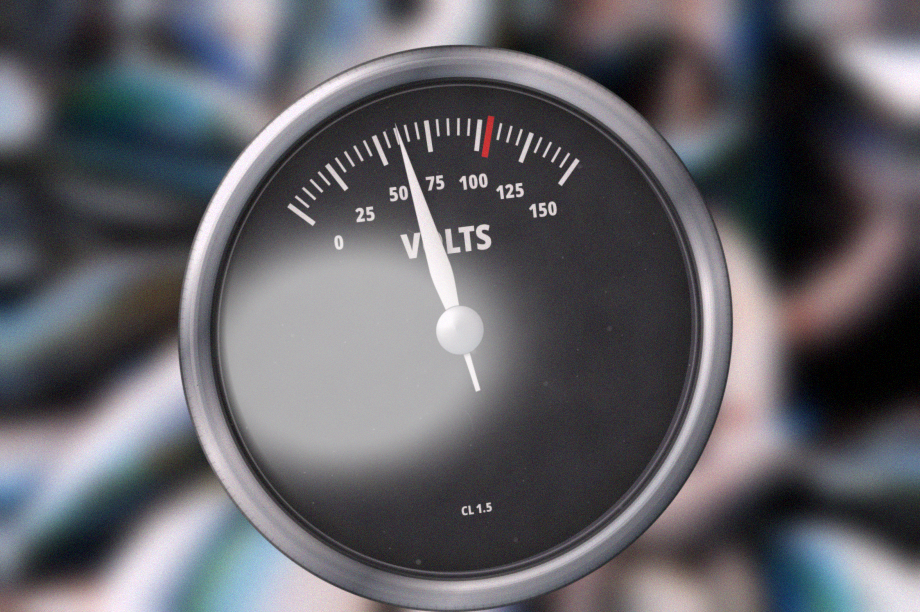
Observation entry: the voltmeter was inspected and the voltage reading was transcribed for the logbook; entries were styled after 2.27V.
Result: 60V
